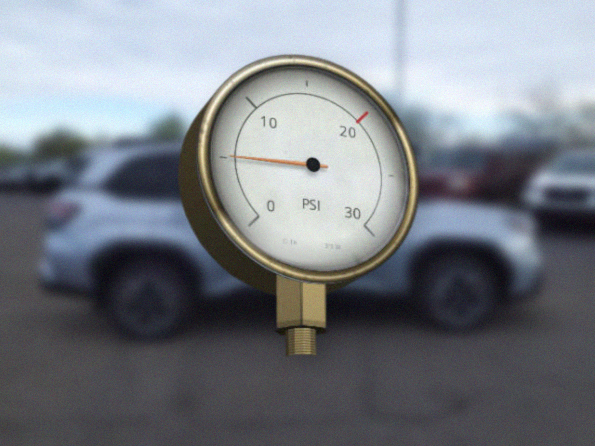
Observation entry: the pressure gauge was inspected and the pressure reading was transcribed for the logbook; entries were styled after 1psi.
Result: 5psi
